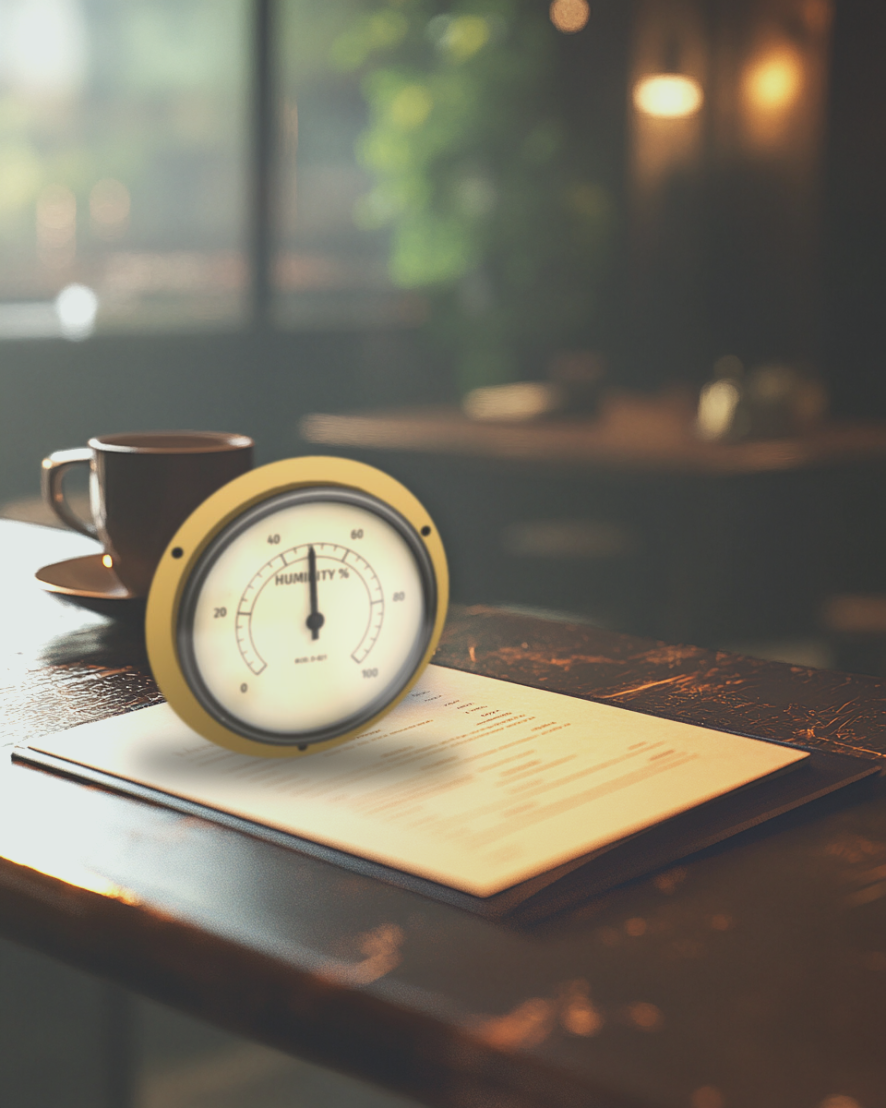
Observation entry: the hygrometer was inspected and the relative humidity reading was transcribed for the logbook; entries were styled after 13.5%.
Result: 48%
